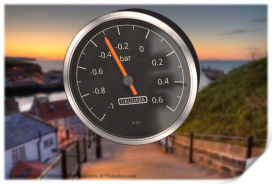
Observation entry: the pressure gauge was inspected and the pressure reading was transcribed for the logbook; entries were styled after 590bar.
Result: -0.3bar
